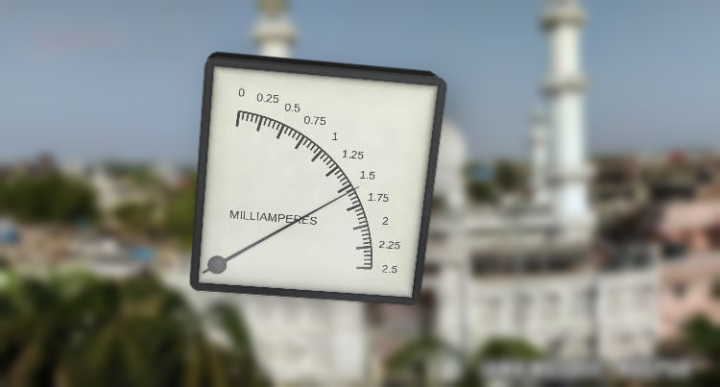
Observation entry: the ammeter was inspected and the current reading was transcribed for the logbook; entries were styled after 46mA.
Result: 1.55mA
